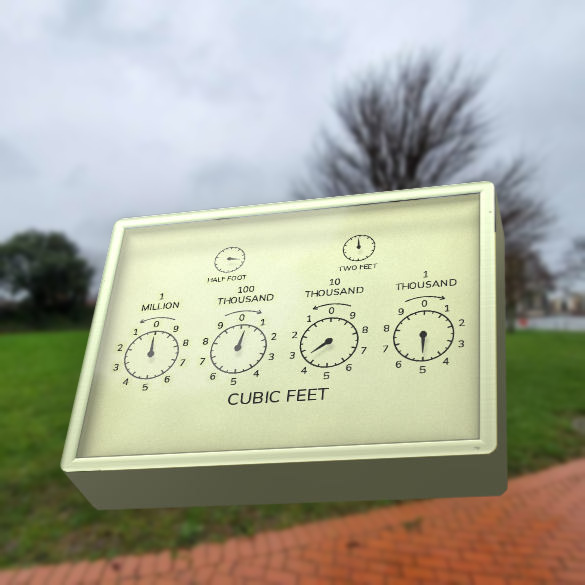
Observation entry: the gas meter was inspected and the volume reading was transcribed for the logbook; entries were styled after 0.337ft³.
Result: 3500ft³
